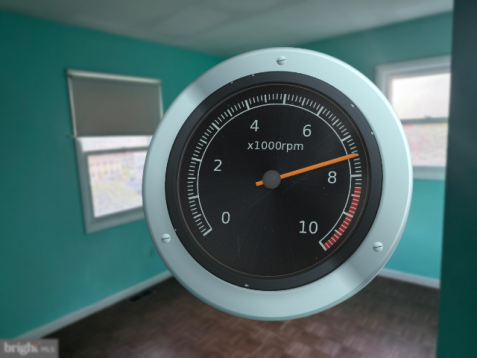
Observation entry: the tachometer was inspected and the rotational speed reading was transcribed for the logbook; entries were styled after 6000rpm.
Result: 7500rpm
